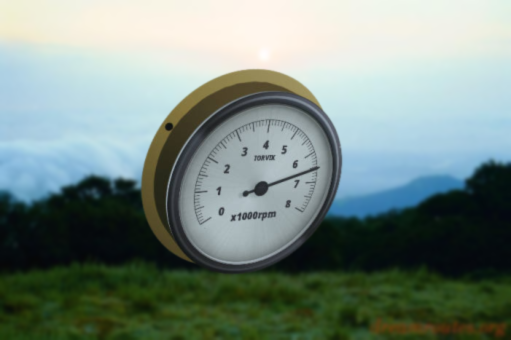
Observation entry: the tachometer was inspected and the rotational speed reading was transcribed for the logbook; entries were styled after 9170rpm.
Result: 6500rpm
